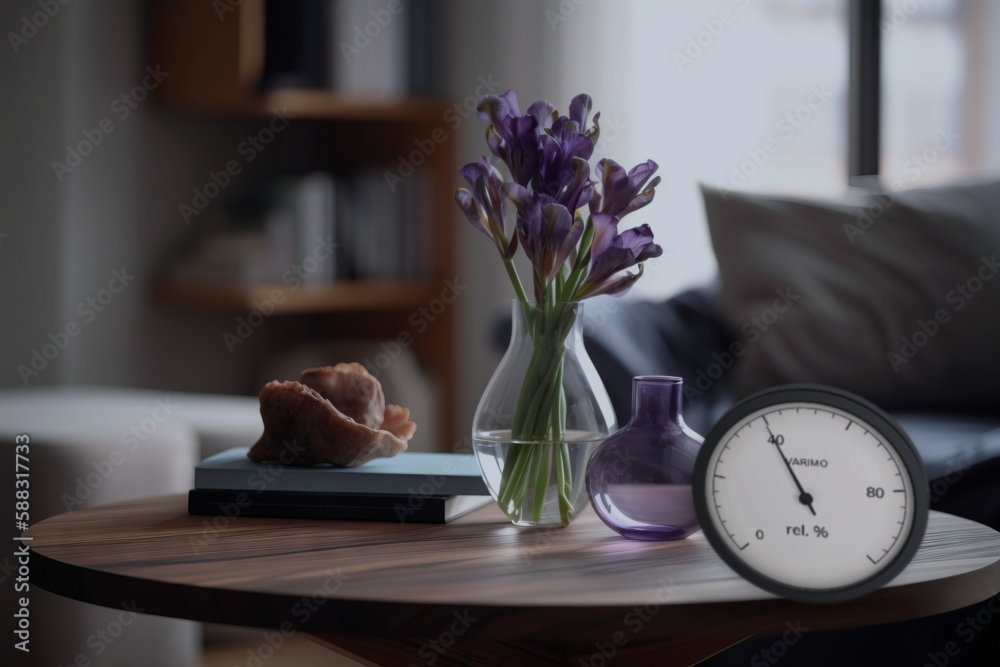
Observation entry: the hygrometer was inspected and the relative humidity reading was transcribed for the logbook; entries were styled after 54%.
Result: 40%
